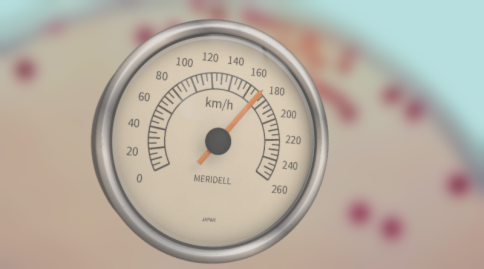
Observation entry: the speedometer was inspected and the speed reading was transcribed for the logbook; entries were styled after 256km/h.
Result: 170km/h
